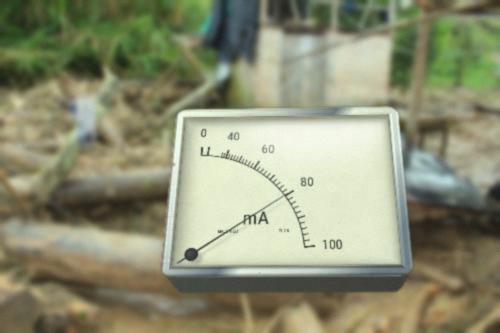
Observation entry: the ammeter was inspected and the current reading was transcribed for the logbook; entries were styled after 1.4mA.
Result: 80mA
